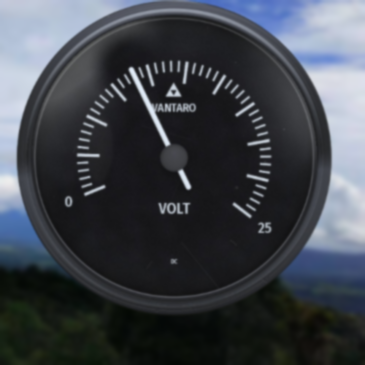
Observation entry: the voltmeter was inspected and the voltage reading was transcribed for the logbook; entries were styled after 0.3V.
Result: 9V
